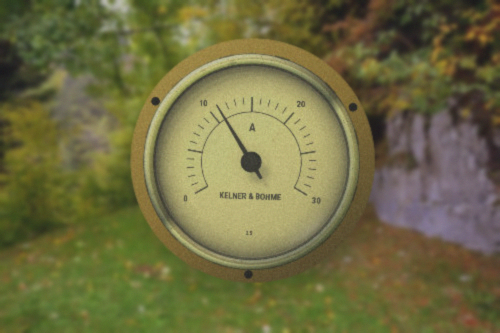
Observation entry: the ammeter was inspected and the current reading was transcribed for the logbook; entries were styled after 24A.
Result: 11A
